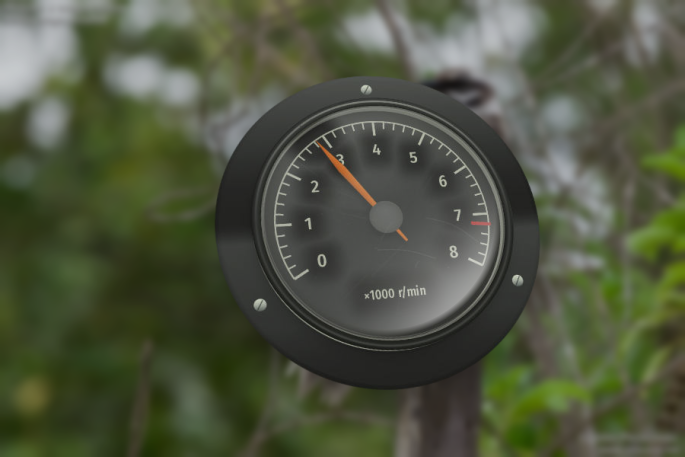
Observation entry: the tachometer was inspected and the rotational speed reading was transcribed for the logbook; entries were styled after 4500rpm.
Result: 2800rpm
